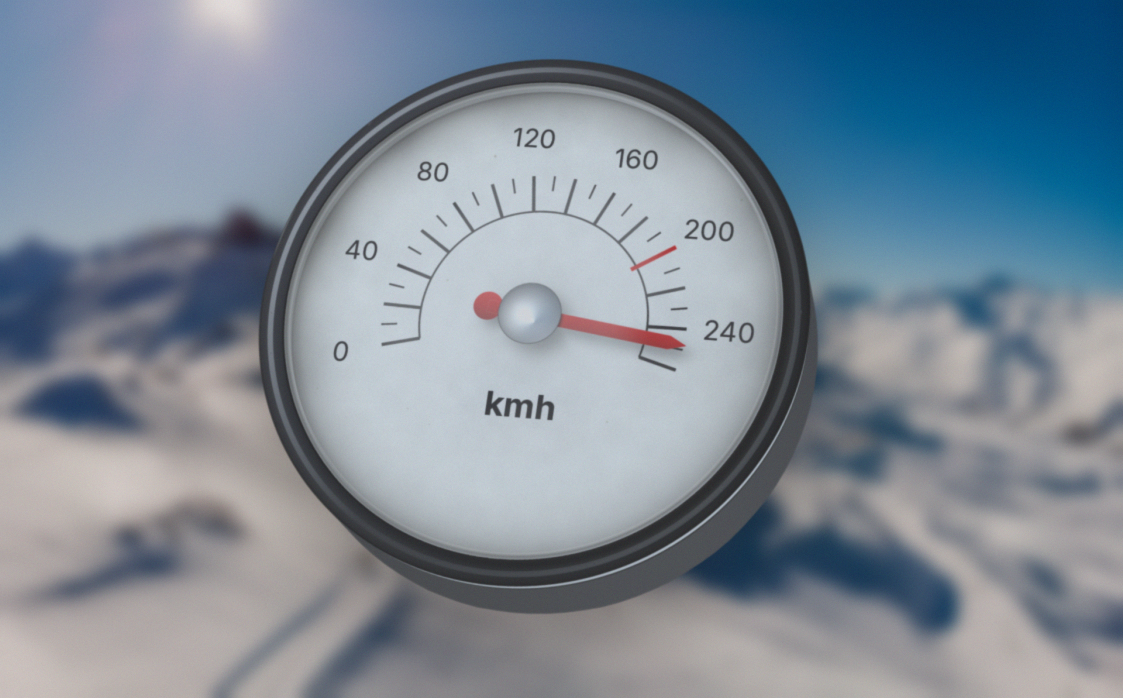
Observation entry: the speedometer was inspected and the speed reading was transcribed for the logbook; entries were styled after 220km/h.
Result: 250km/h
